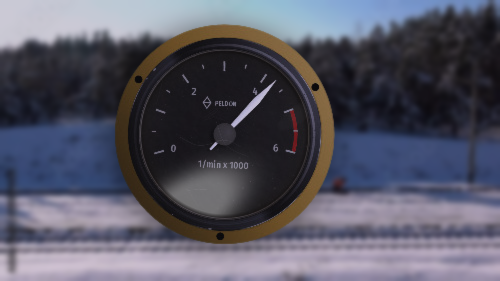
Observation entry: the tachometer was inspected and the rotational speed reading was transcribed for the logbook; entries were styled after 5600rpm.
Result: 4250rpm
